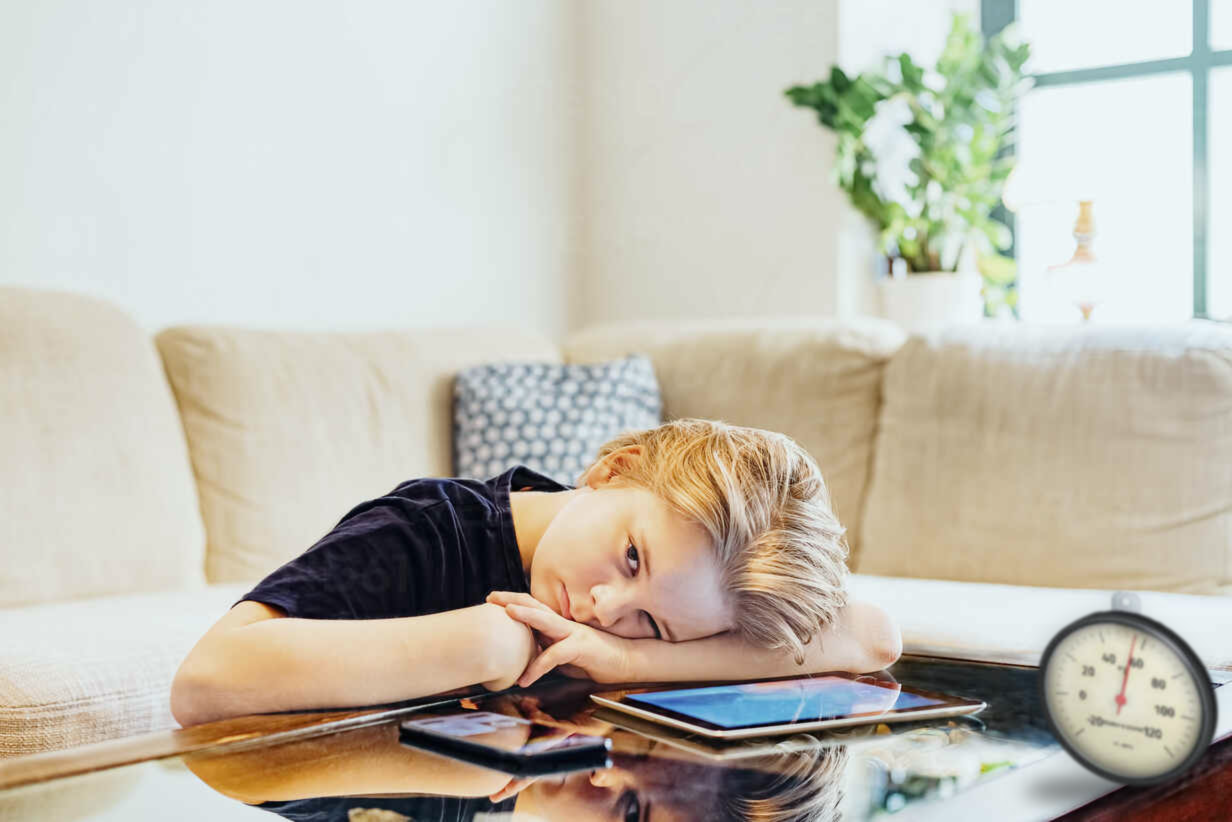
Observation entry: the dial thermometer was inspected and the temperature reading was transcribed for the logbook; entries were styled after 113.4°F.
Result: 56°F
